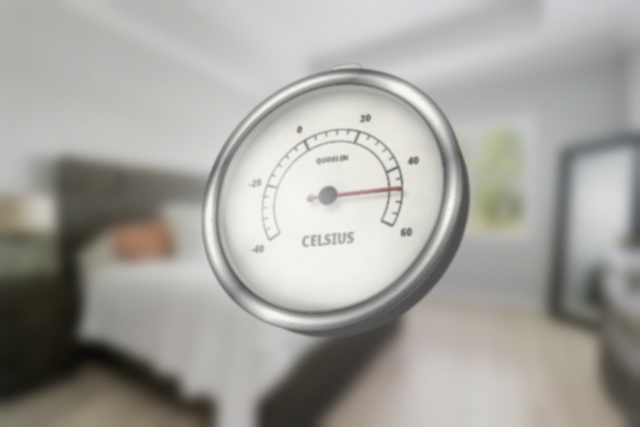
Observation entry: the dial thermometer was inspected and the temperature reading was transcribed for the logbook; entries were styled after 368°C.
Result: 48°C
